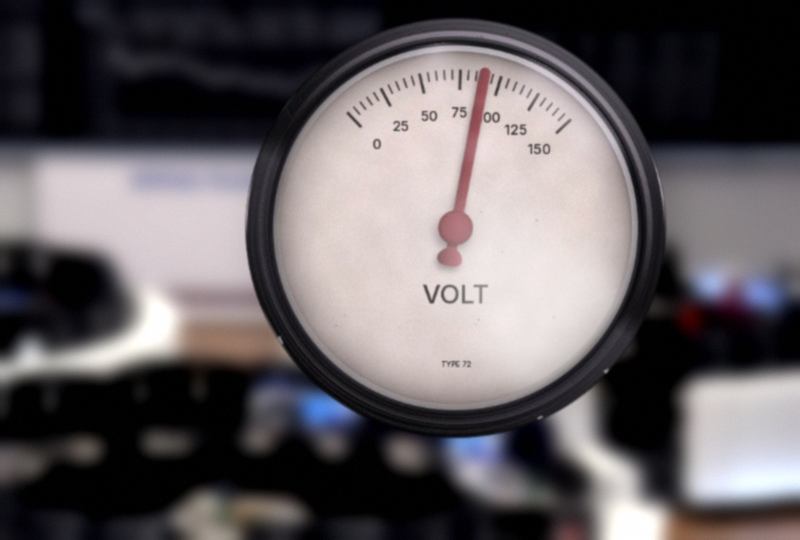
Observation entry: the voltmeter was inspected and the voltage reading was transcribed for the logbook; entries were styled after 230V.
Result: 90V
